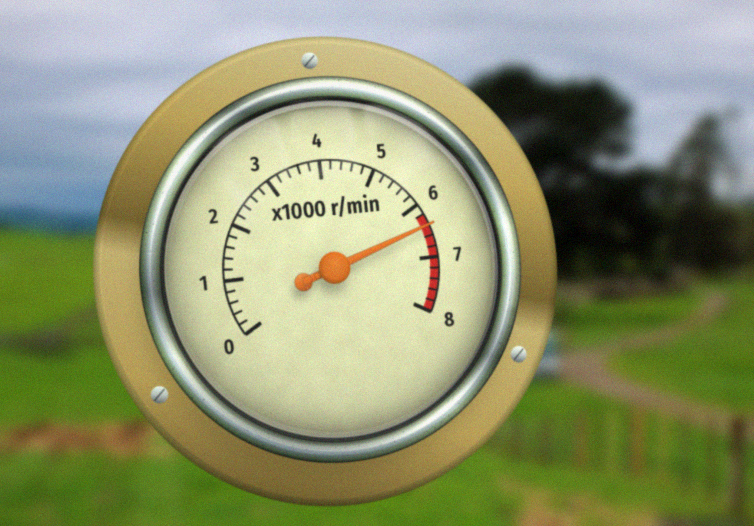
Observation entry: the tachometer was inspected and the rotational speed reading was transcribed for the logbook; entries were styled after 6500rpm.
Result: 6400rpm
